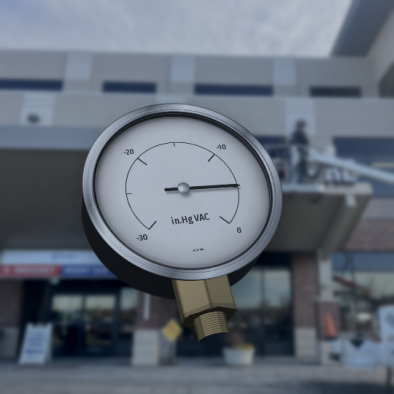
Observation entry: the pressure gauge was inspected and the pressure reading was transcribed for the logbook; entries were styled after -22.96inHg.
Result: -5inHg
